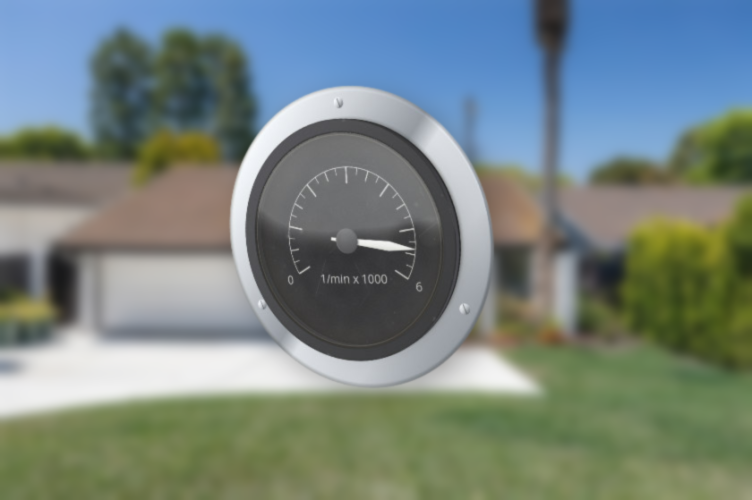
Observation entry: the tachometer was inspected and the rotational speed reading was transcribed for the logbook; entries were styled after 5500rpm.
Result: 5375rpm
